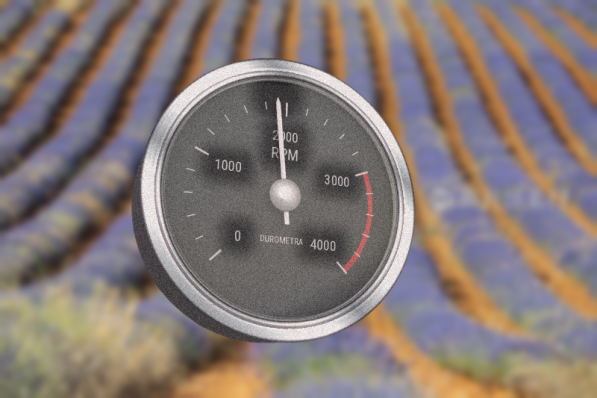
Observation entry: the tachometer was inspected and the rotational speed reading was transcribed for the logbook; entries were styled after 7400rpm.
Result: 1900rpm
